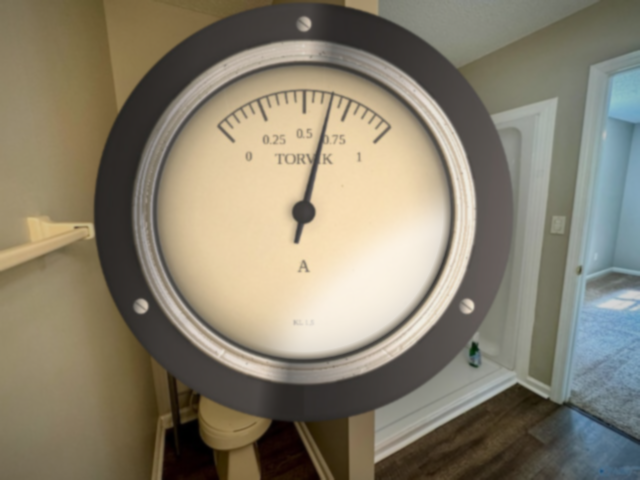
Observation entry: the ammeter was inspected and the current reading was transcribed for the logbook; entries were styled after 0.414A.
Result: 0.65A
